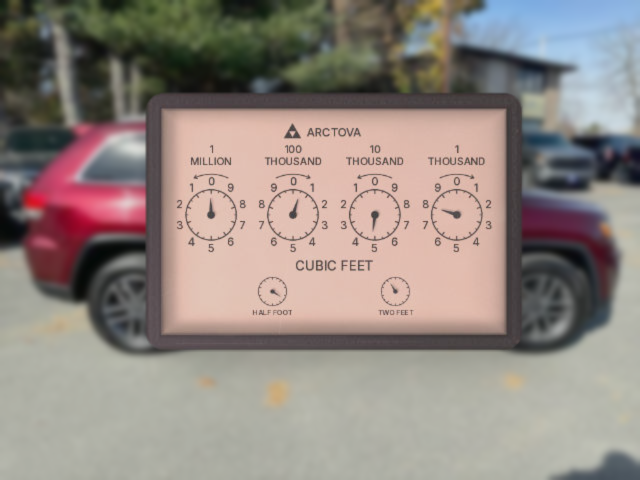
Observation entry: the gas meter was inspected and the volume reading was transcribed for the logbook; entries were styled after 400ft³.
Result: 4800ft³
